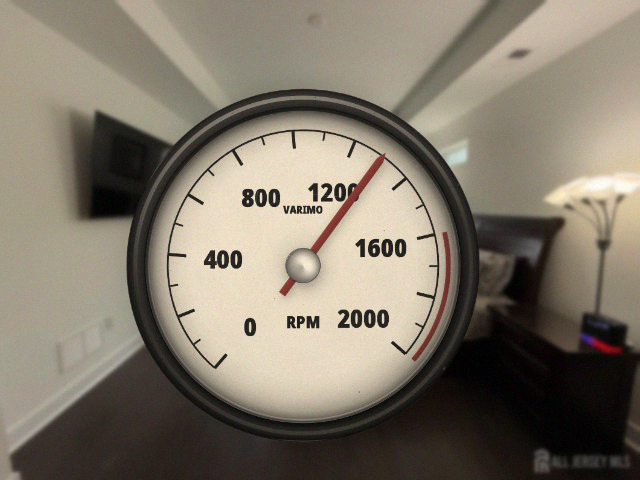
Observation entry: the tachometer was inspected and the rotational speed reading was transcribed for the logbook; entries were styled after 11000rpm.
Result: 1300rpm
